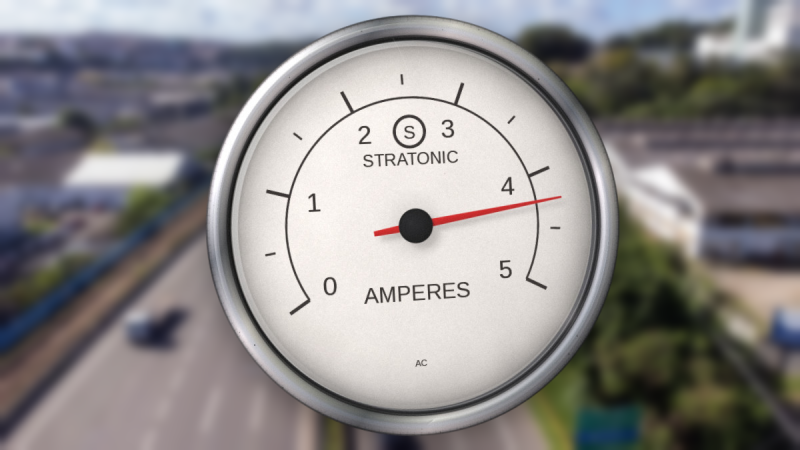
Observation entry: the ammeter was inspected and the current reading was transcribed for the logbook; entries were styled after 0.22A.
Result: 4.25A
